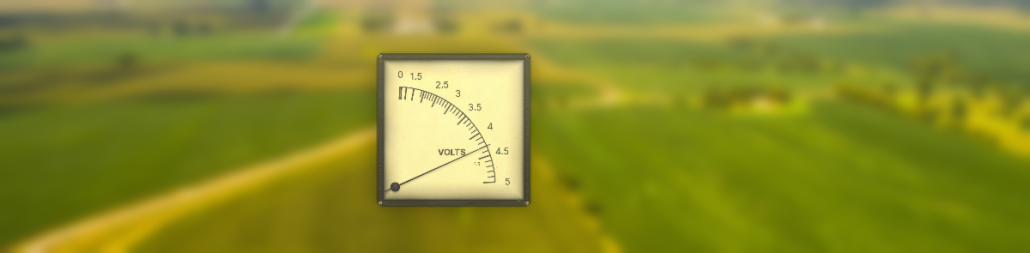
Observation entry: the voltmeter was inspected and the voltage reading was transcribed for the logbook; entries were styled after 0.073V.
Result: 4.3V
